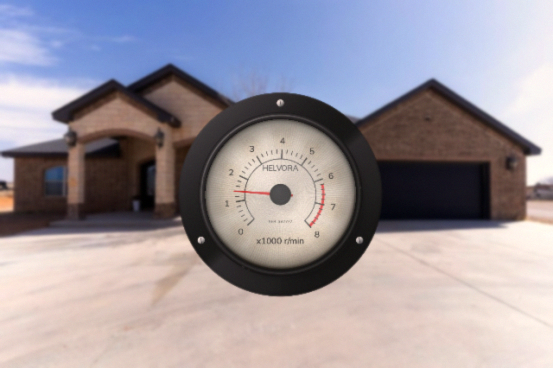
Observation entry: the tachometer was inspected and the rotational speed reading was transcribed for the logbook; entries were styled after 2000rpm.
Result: 1400rpm
